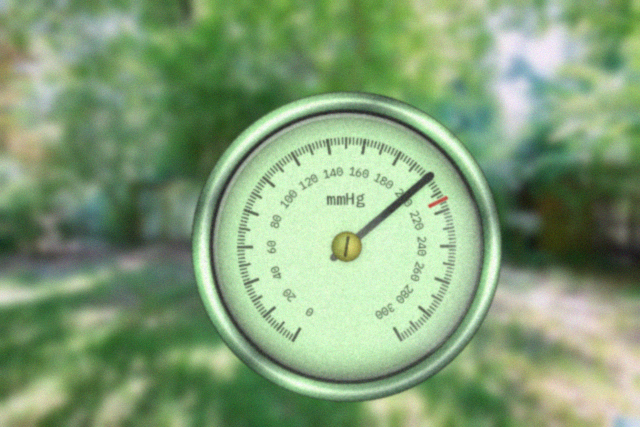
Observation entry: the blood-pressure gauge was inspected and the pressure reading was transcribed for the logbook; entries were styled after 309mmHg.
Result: 200mmHg
